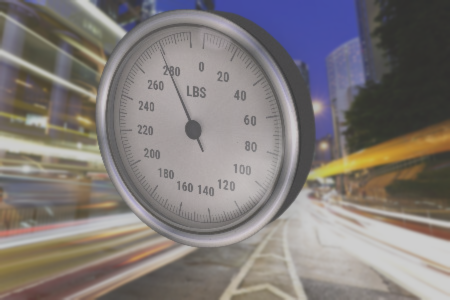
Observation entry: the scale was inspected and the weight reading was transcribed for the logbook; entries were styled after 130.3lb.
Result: 280lb
